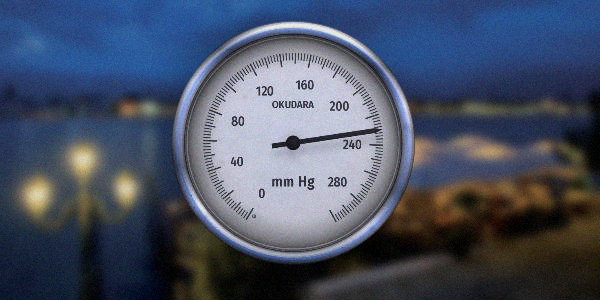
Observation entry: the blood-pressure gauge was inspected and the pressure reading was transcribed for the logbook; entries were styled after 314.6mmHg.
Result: 230mmHg
